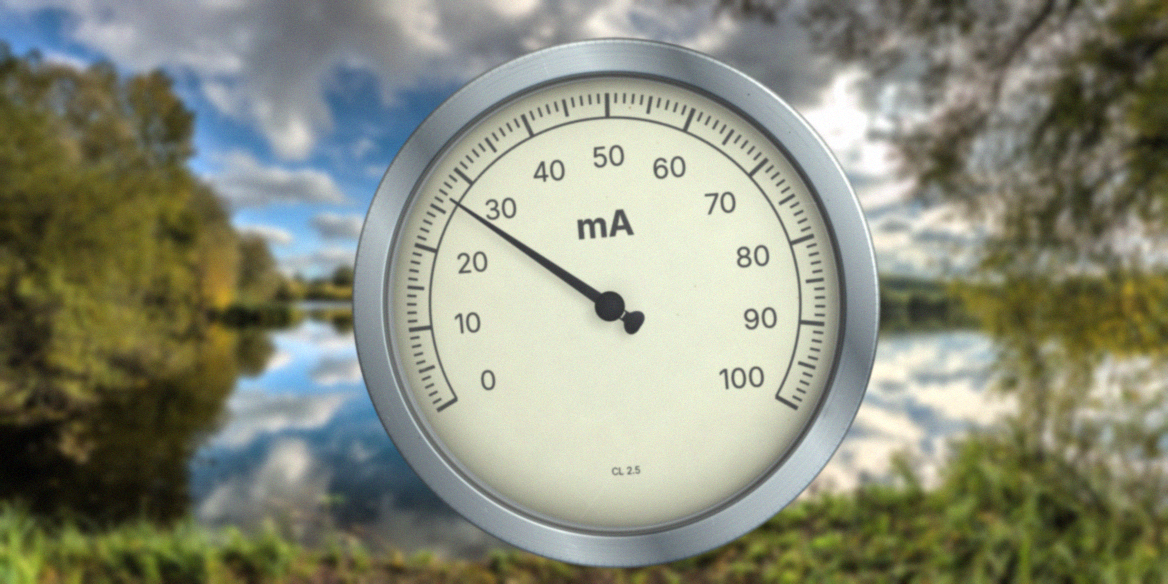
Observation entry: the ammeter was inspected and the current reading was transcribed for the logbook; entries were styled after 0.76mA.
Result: 27mA
